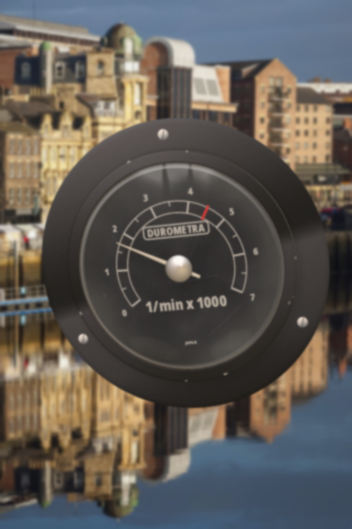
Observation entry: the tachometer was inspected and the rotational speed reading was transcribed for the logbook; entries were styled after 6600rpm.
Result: 1750rpm
